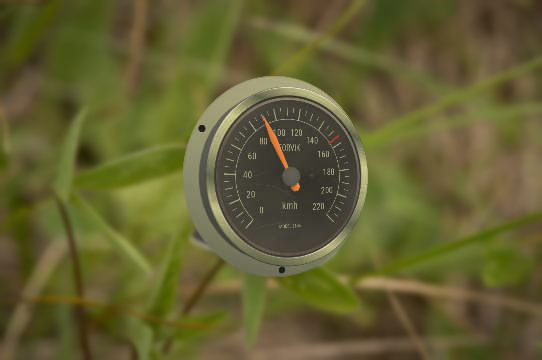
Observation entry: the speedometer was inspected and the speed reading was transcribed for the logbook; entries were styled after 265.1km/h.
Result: 90km/h
